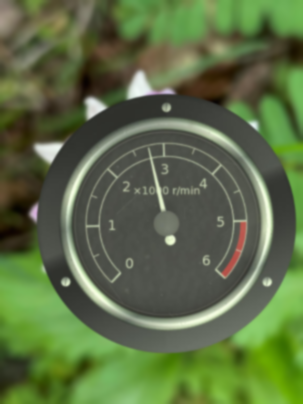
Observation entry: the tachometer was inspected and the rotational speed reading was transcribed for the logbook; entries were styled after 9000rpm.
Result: 2750rpm
